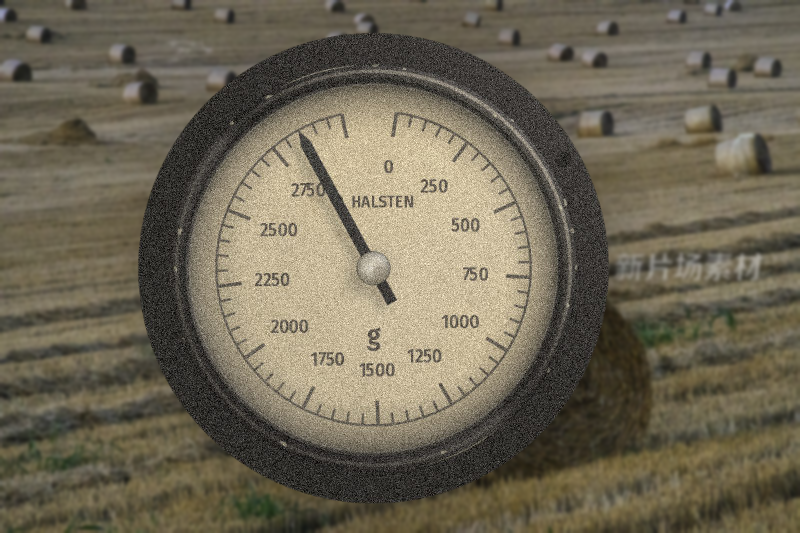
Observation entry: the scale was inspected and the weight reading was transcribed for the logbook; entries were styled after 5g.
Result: 2850g
